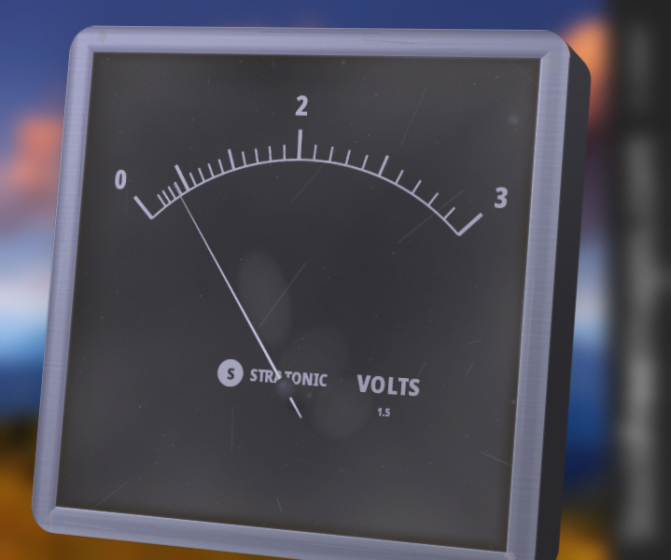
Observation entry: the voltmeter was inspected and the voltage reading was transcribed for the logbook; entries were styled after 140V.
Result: 0.9V
